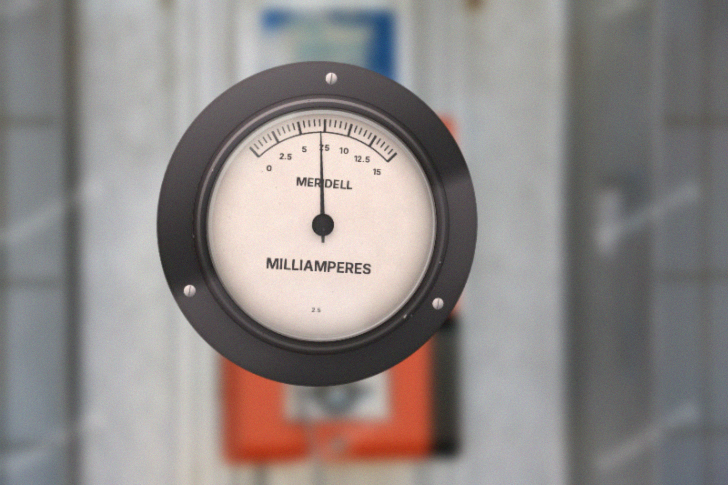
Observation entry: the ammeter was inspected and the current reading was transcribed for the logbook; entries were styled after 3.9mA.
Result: 7mA
